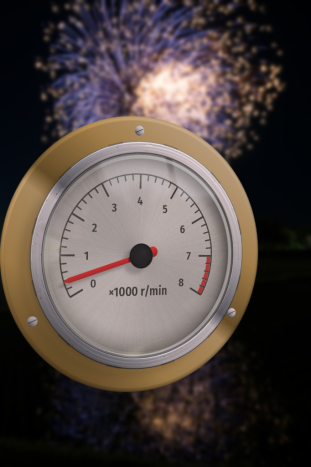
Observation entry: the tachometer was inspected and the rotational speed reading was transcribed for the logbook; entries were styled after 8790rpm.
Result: 400rpm
